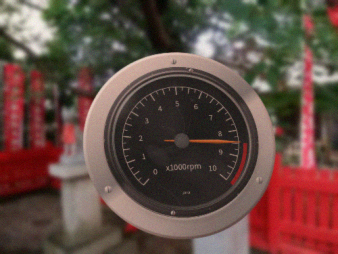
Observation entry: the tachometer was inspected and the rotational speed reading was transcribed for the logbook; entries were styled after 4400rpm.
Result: 8500rpm
